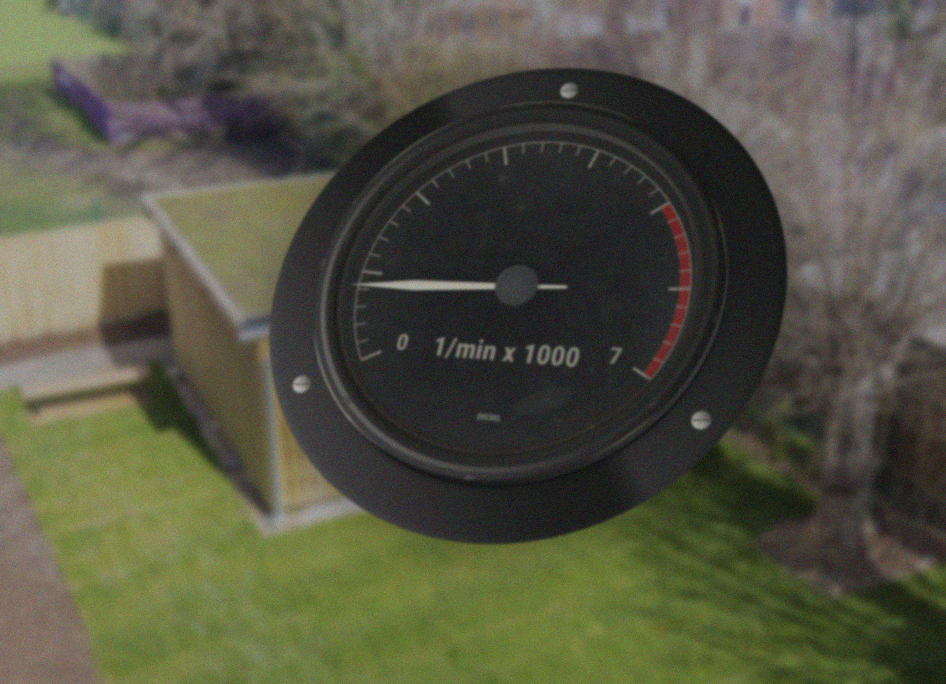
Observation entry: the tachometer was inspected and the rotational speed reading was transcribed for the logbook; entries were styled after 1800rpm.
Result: 800rpm
